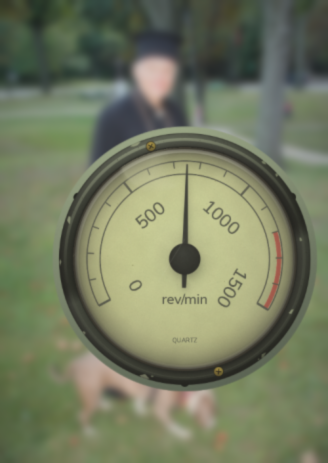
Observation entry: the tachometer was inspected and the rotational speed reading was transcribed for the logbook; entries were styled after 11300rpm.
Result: 750rpm
